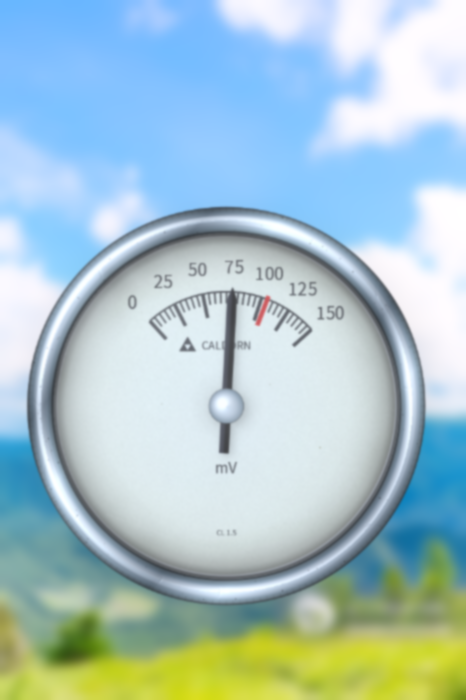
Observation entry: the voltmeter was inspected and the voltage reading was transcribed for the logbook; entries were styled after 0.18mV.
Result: 75mV
